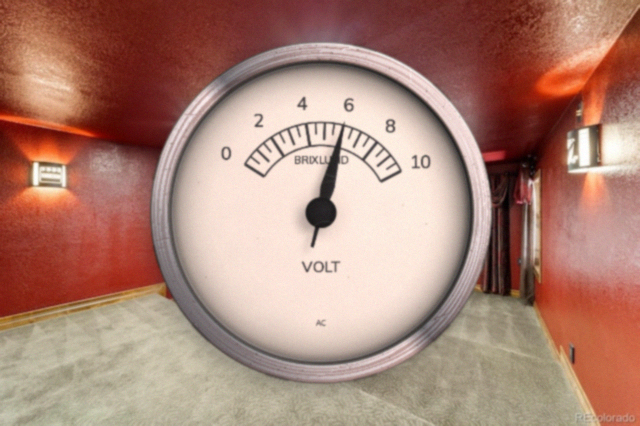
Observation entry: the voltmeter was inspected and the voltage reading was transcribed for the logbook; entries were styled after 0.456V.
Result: 6V
